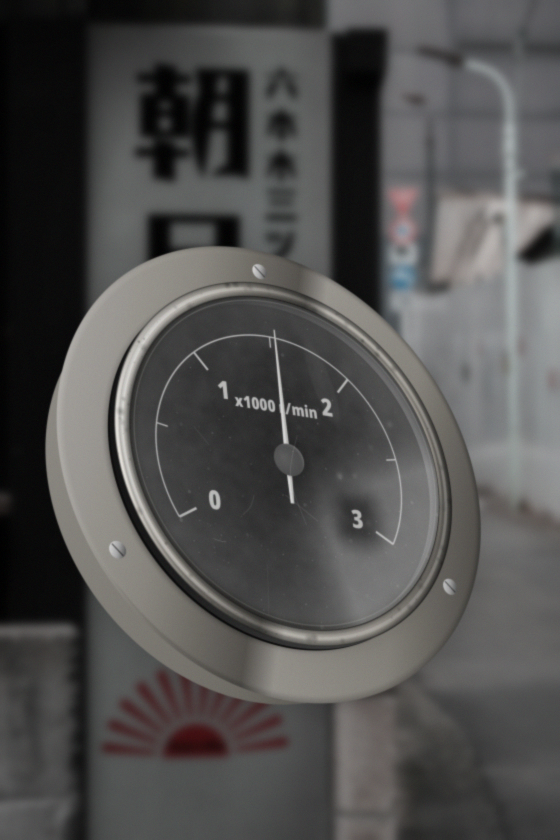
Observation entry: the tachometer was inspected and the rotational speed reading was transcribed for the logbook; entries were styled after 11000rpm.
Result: 1500rpm
